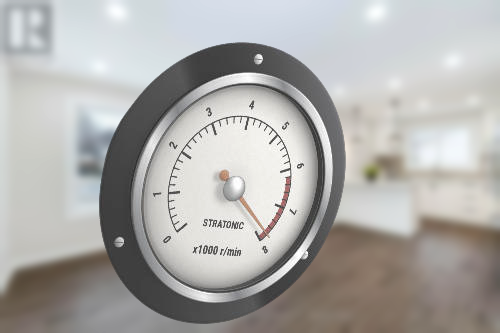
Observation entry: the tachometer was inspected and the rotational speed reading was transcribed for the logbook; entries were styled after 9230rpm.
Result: 7800rpm
